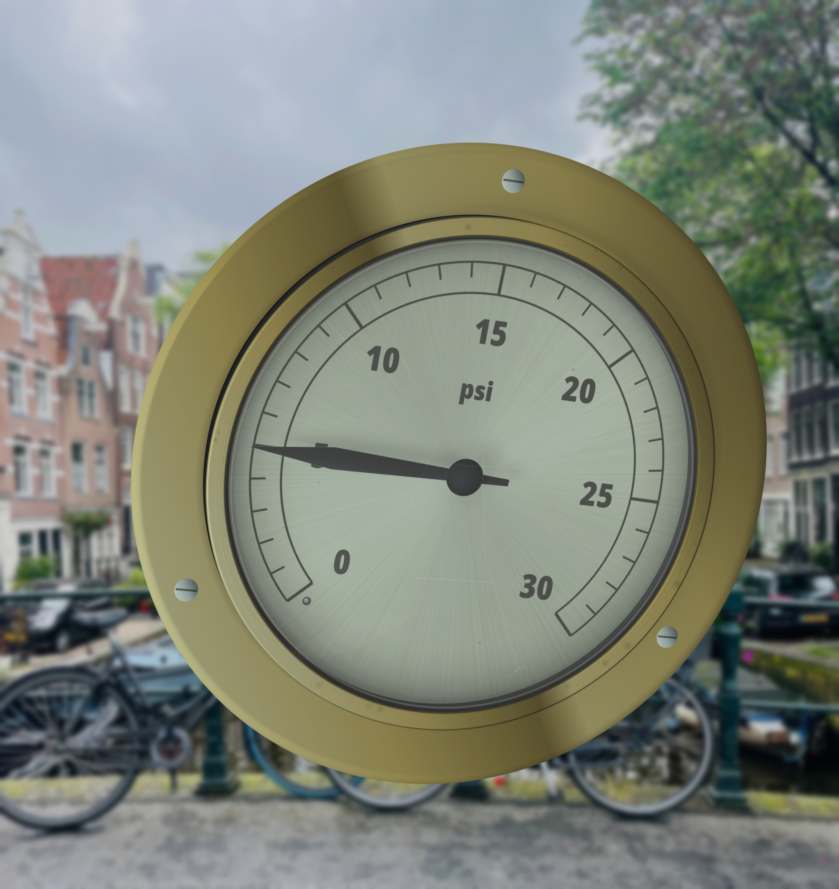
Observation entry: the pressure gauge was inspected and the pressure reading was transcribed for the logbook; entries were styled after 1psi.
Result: 5psi
